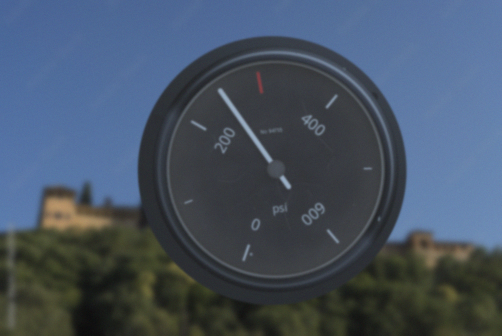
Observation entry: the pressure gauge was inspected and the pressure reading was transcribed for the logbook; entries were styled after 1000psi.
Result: 250psi
